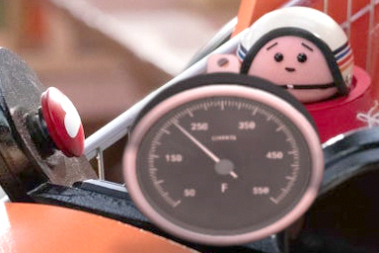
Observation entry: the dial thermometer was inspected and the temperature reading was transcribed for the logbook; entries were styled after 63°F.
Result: 225°F
